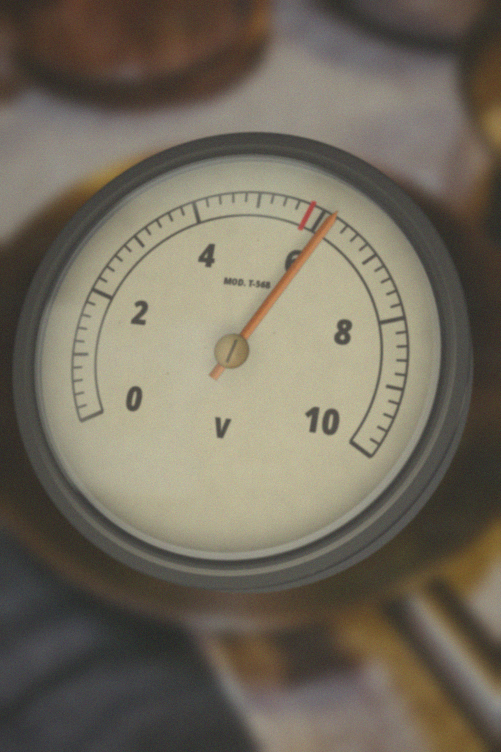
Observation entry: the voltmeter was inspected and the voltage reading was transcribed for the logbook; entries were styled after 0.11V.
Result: 6.2V
